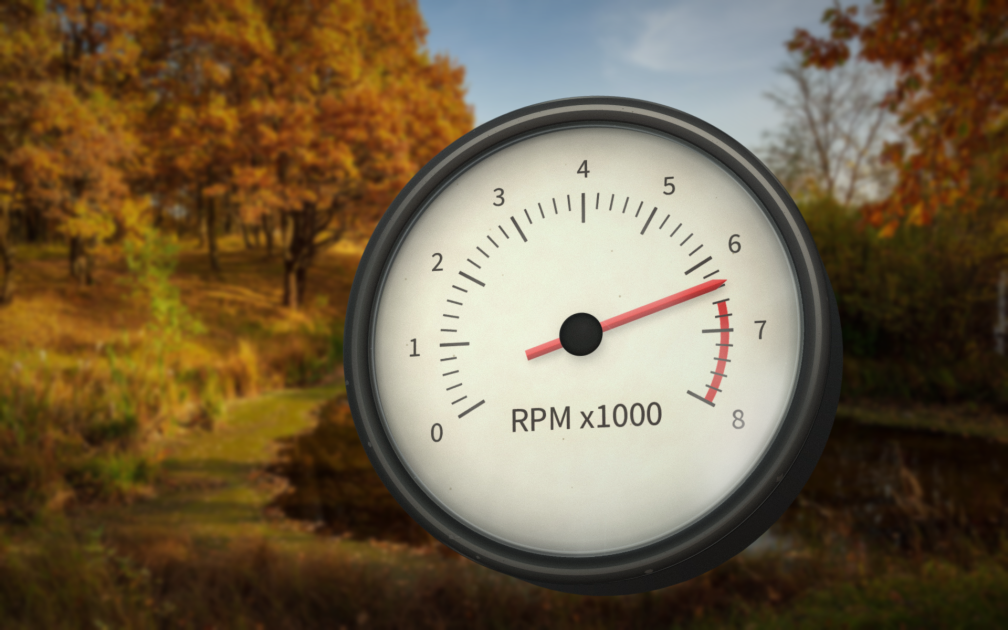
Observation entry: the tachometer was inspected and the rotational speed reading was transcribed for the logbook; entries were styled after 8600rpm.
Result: 6400rpm
